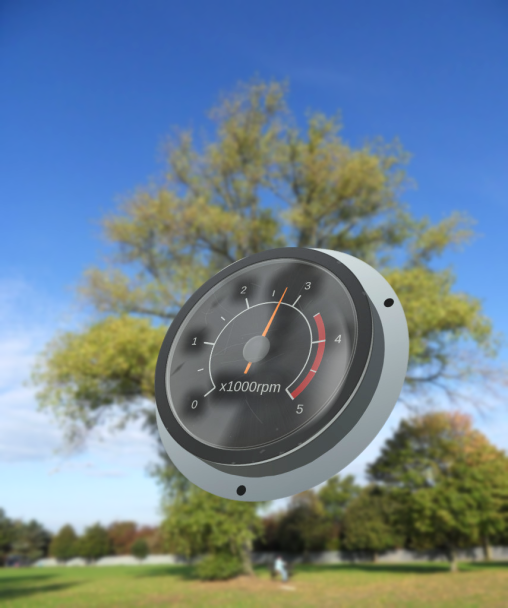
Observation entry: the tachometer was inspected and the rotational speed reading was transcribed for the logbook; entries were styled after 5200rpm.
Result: 2750rpm
